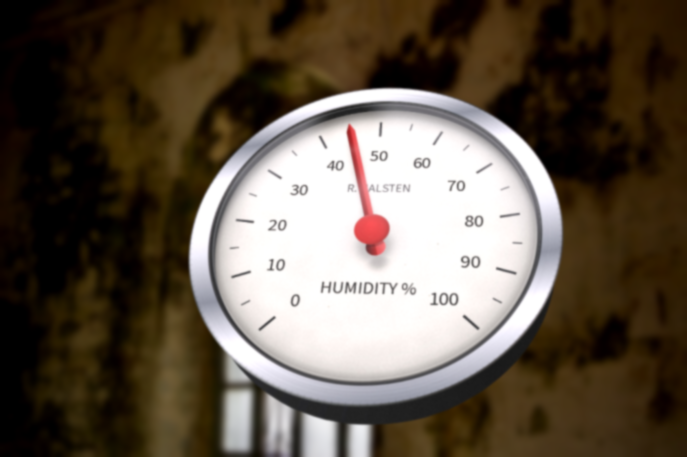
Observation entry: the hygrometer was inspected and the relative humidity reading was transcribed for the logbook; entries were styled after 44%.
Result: 45%
